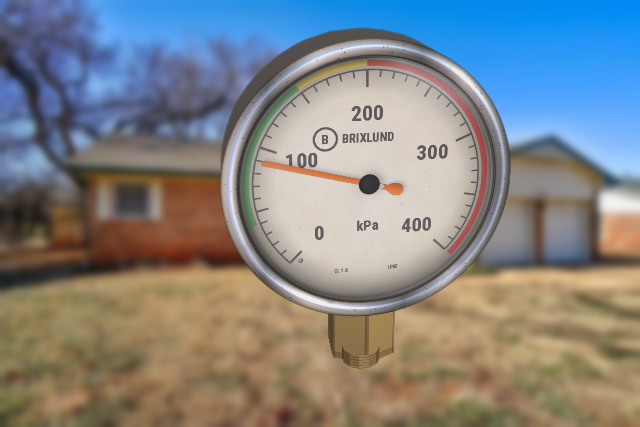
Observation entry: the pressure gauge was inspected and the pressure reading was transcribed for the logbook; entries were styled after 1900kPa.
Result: 90kPa
